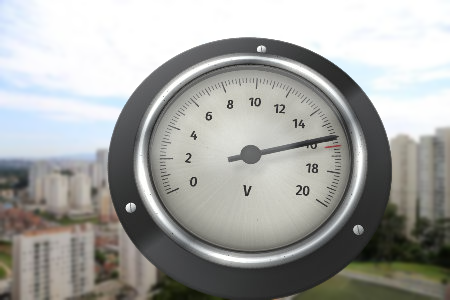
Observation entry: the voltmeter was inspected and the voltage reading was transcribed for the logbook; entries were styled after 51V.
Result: 16V
